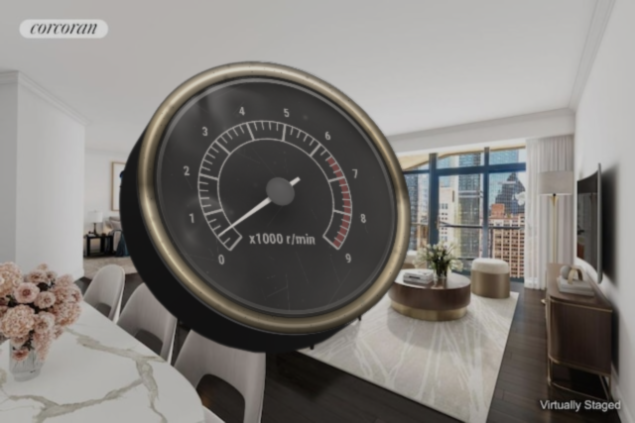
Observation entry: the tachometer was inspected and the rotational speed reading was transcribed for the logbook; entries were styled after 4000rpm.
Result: 400rpm
